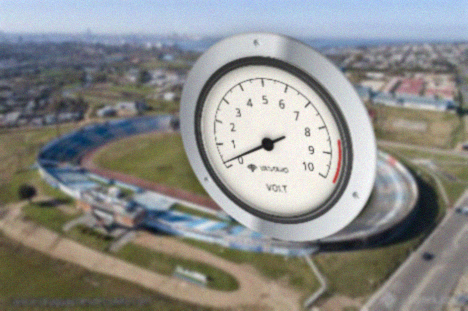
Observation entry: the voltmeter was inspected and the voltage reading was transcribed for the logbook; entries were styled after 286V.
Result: 0.25V
